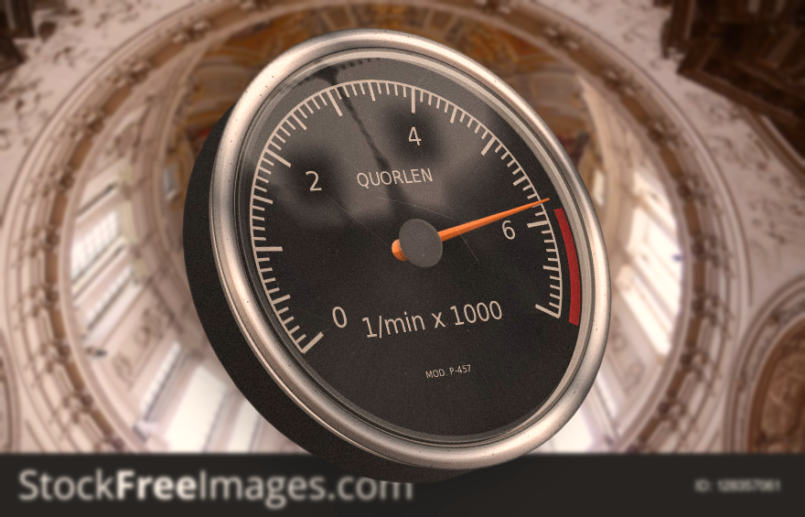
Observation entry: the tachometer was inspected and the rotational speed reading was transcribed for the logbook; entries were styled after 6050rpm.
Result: 5800rpm
